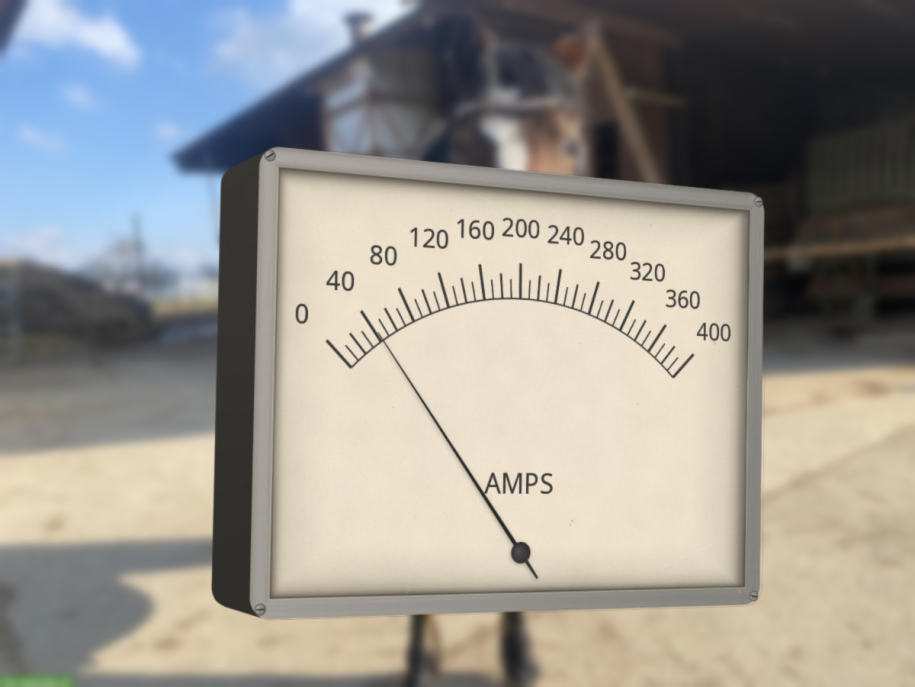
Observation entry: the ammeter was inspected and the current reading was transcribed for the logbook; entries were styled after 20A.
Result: 40A
